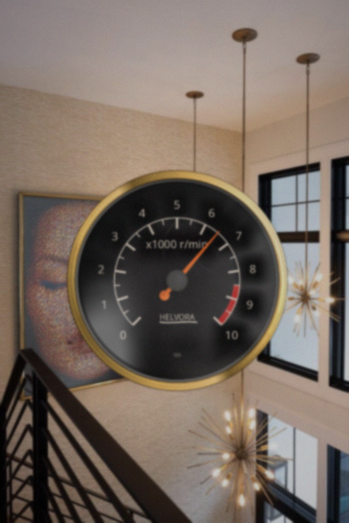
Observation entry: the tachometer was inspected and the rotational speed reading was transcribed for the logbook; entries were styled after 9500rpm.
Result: 6500rpm
